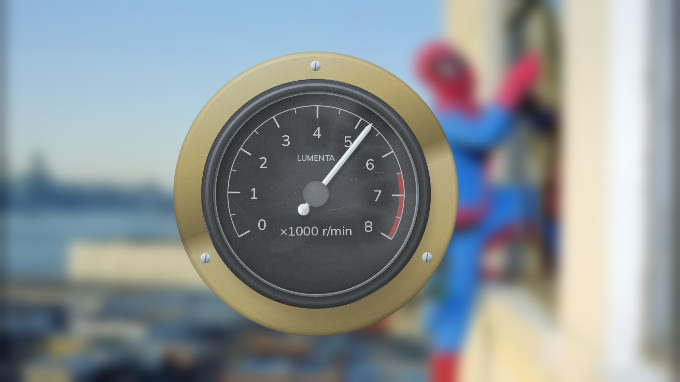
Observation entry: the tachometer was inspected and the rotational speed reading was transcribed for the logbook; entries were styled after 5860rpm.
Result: 5250rpm
